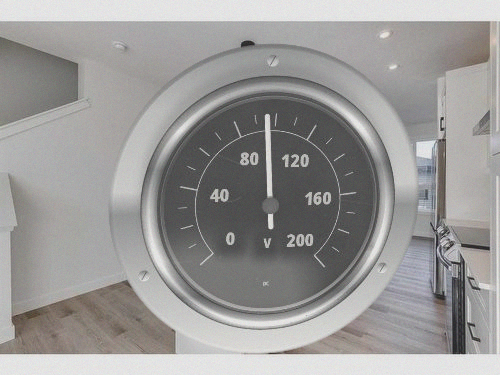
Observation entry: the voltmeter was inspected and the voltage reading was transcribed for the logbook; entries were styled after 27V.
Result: 95V
